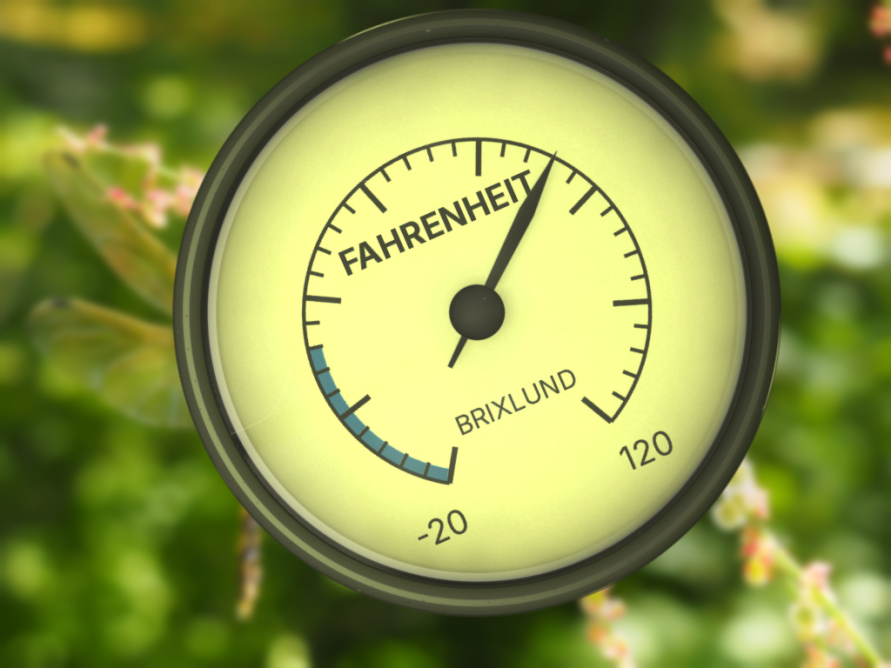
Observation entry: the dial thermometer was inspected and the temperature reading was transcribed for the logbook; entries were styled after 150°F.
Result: 72°F
